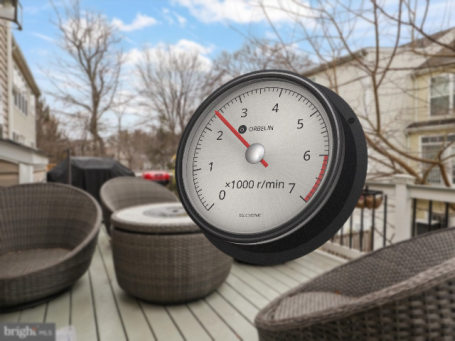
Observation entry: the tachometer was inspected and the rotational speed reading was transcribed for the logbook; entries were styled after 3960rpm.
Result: 2400rpm
